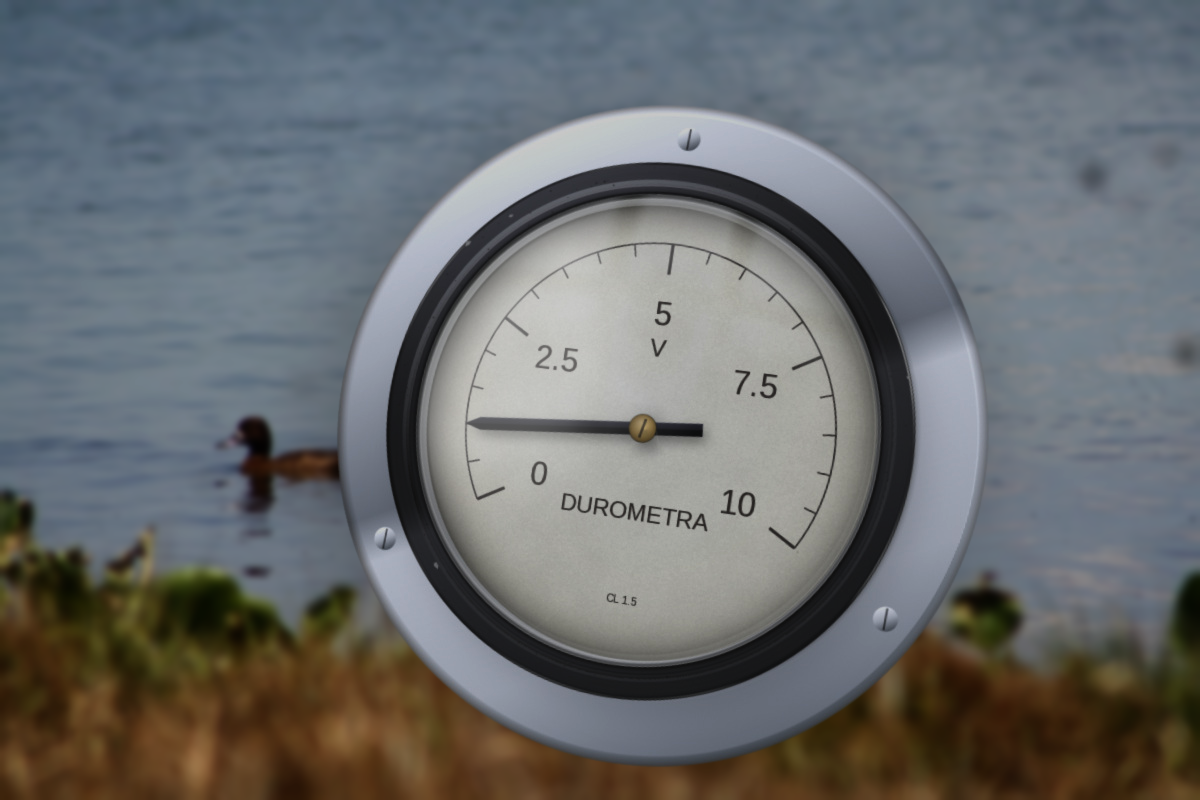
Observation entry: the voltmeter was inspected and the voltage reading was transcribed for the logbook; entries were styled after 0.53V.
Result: 1V
